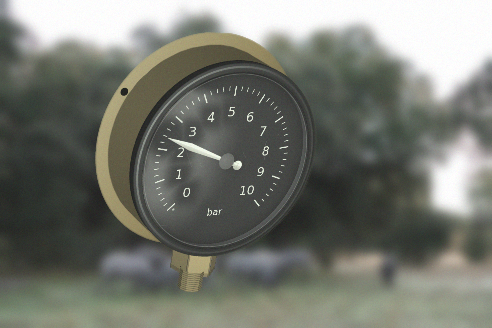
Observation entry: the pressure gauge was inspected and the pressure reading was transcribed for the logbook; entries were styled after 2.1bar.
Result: 2.4bar
